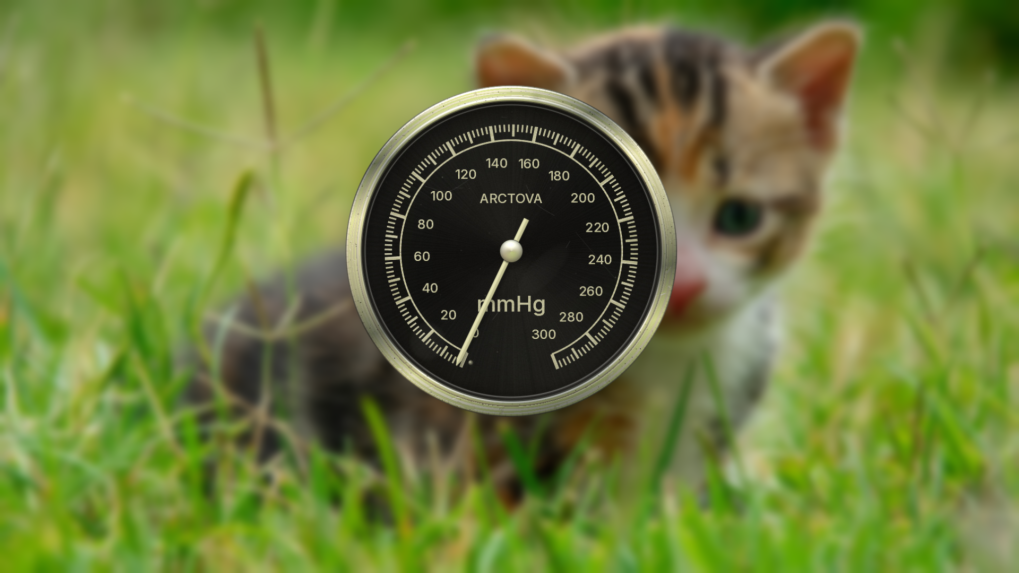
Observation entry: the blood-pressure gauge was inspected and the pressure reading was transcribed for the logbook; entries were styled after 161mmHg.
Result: 2mmHg
